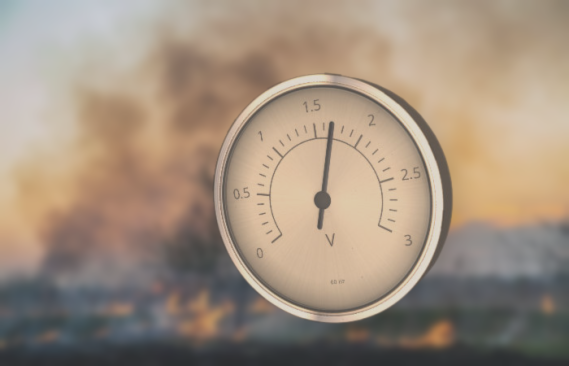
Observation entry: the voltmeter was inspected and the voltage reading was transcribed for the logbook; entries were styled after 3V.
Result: 1.7V
